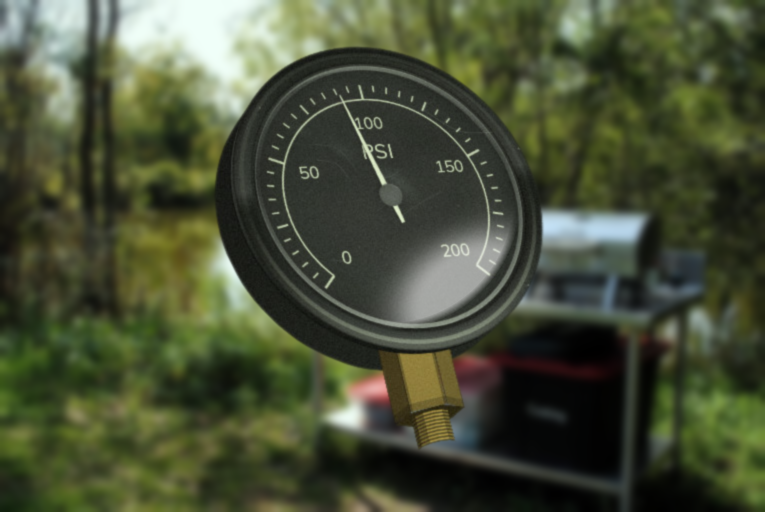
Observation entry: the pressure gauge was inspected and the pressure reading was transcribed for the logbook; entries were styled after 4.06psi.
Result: 90psi
